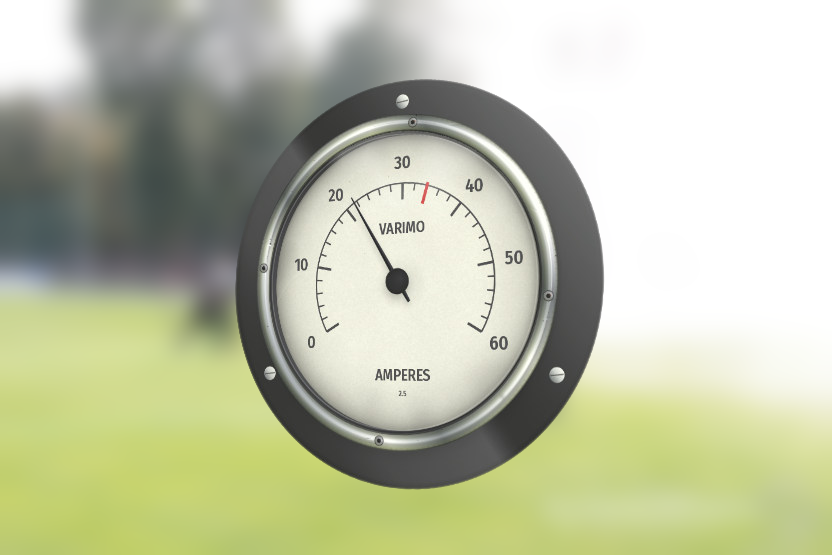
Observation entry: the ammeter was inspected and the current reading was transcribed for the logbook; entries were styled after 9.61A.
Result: 22A
